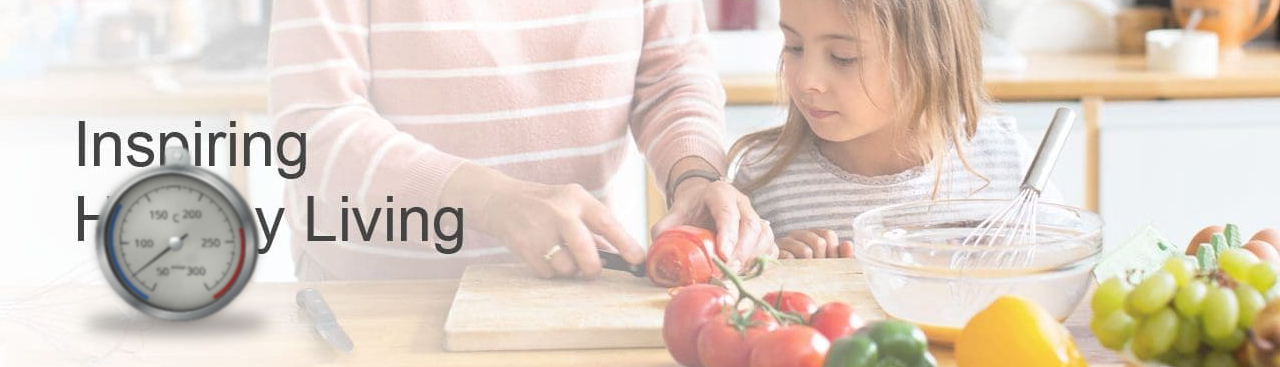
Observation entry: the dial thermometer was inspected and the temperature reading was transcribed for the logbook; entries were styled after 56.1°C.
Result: 70°C
